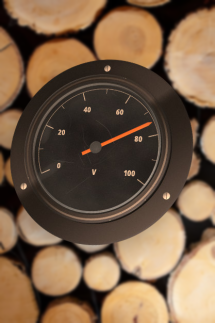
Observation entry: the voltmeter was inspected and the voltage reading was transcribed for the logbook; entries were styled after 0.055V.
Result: 75V
